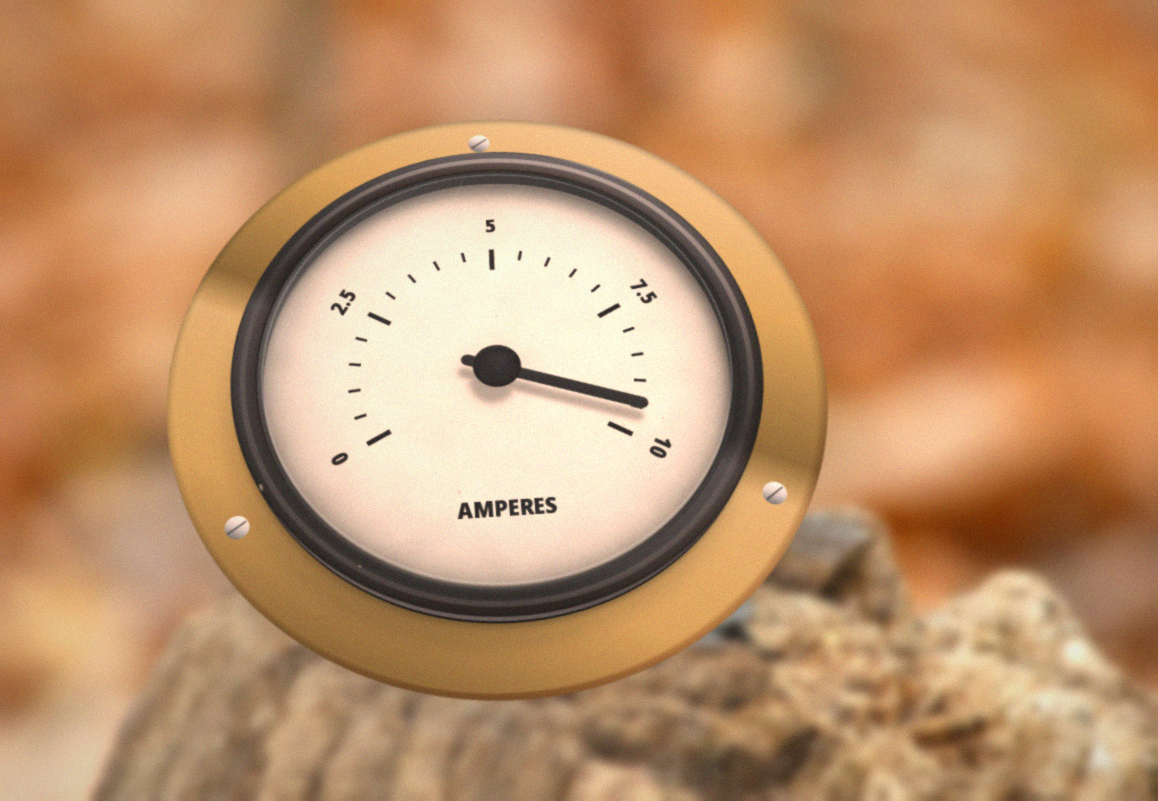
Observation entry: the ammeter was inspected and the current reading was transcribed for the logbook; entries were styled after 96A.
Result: 9.5A
